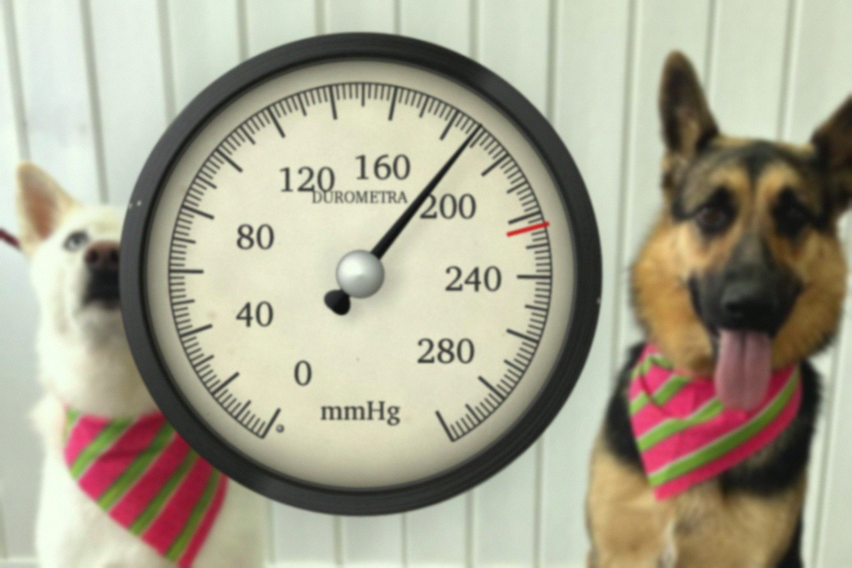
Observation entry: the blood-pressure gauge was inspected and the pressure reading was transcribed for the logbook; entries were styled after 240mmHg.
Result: 188mmHg
